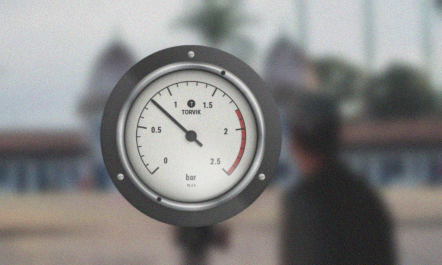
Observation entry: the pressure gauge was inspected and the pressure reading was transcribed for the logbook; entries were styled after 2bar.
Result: 0.8bar
